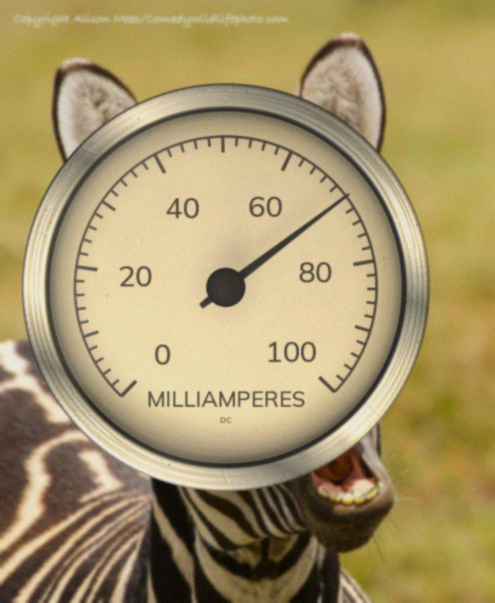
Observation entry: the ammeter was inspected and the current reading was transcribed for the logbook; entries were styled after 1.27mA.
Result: 70mA
